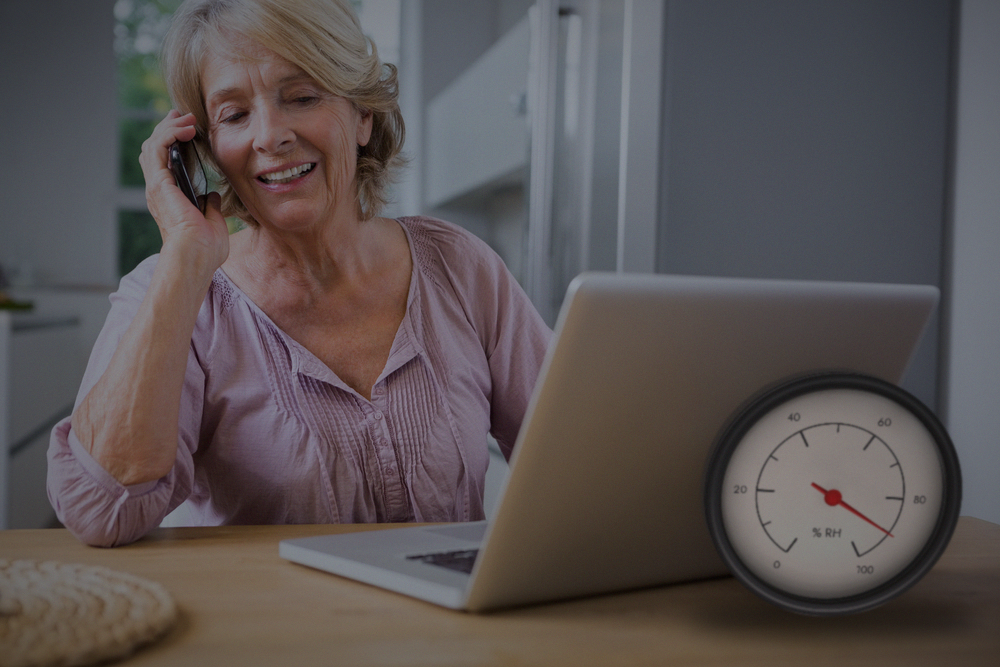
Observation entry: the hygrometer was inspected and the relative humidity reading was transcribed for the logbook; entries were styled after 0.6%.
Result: 90%
